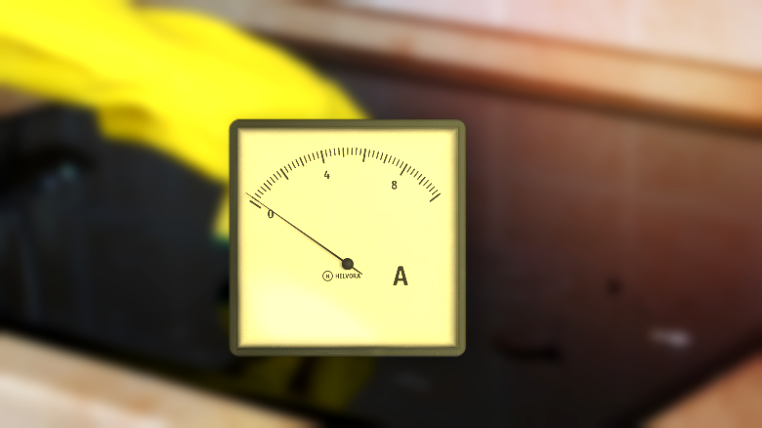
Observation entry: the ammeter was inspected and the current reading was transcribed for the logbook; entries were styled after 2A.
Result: 0.2A
